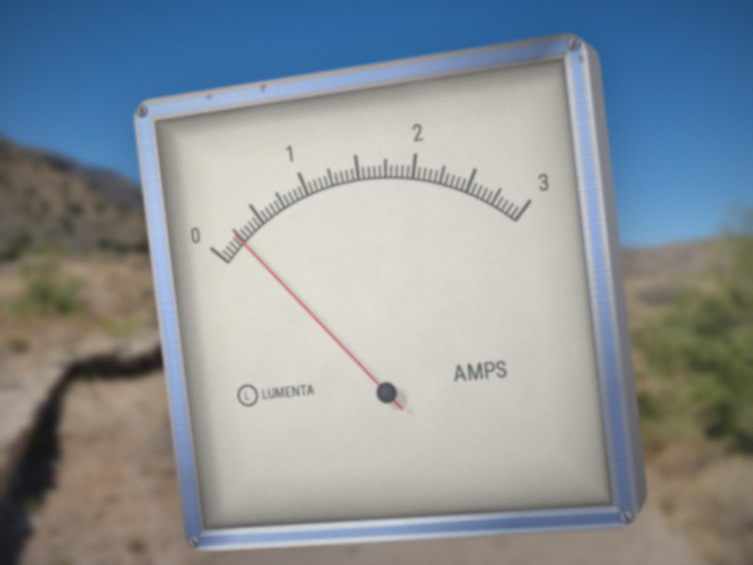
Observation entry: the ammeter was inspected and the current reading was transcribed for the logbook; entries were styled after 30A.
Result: 0.25A
